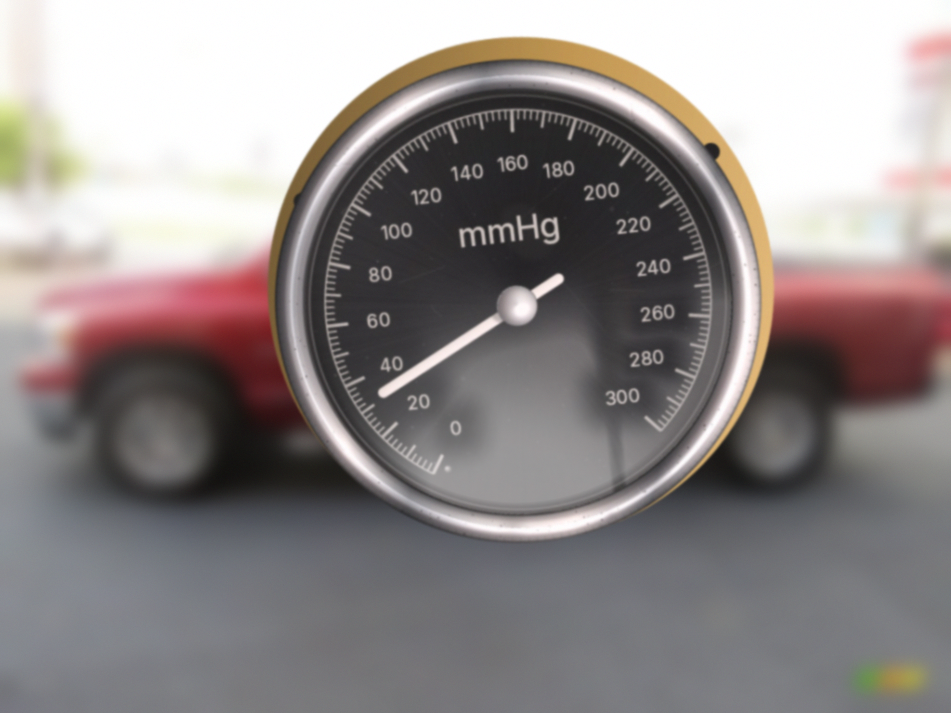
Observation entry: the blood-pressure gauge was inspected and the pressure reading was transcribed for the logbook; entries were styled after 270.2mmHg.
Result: 32mmHg
